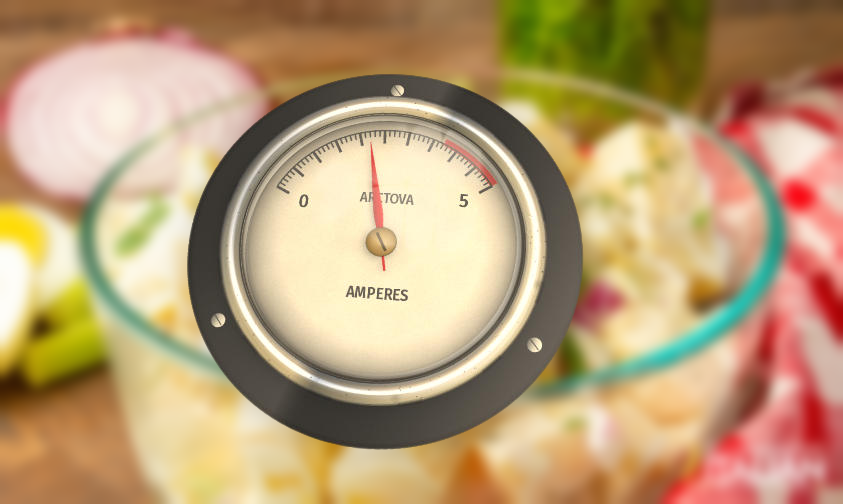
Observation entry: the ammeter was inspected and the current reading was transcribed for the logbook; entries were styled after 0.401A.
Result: 2.2A
